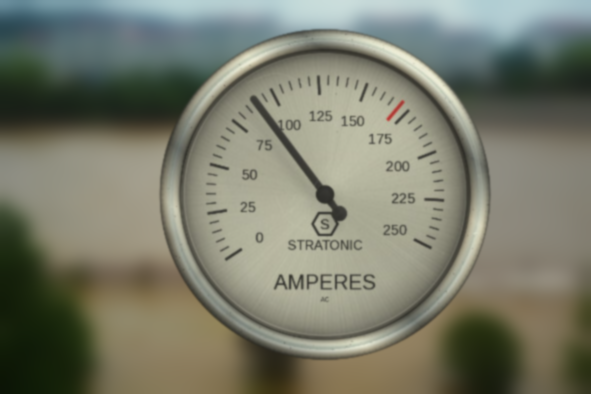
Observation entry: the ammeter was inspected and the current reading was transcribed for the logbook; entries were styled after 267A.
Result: 90A
